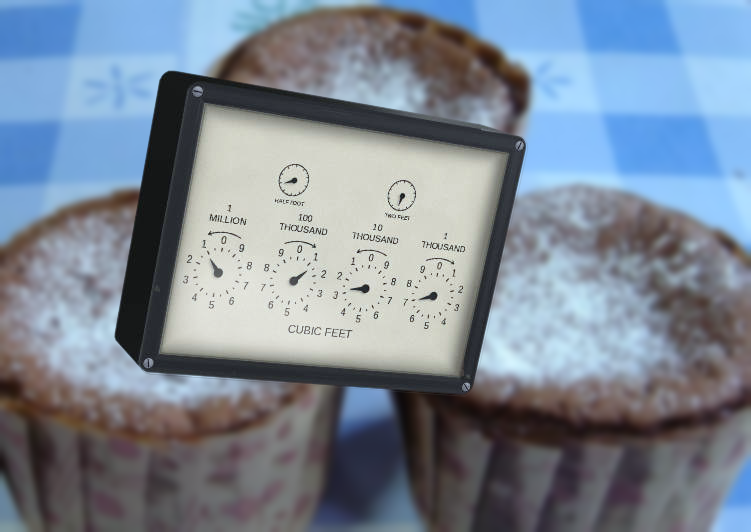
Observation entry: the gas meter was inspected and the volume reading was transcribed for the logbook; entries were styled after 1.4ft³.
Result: 112700ft³
